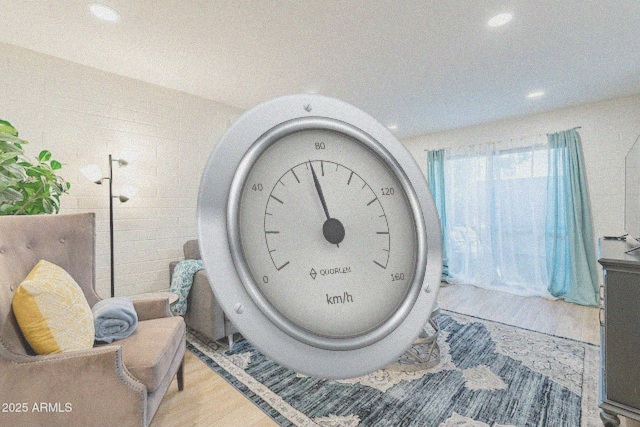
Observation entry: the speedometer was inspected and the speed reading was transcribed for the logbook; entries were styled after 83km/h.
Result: 70km/h
